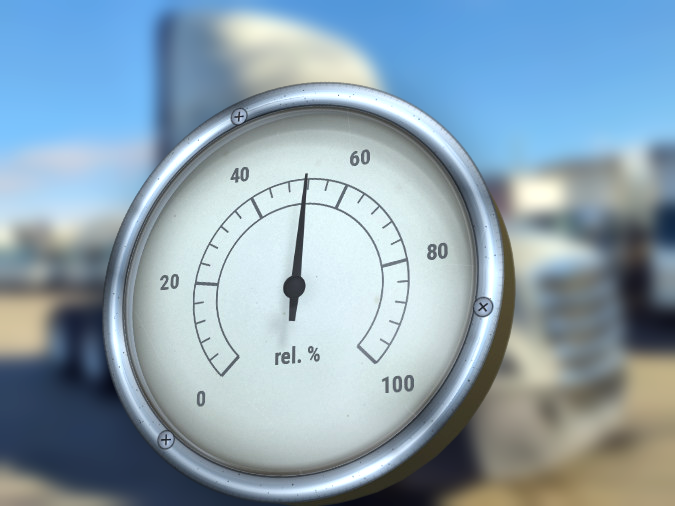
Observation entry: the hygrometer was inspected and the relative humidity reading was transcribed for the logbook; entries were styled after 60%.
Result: 52%
